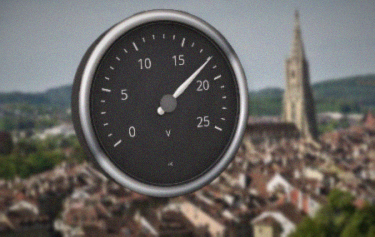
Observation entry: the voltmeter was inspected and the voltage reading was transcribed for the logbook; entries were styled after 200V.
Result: 18V
